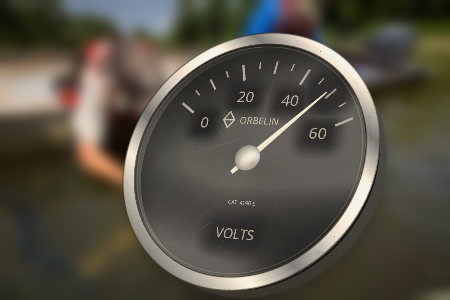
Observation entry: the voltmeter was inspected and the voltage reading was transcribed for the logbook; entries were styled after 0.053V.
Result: 50V
